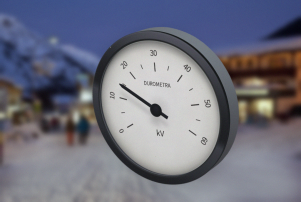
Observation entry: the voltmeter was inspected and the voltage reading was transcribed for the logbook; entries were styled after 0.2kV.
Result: 15kV
